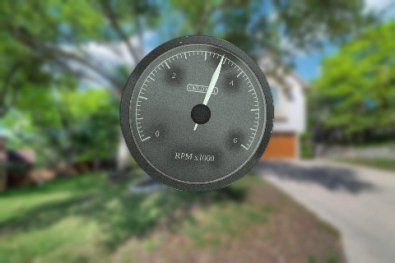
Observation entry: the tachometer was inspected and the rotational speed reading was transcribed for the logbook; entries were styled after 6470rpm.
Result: 3400rpm
